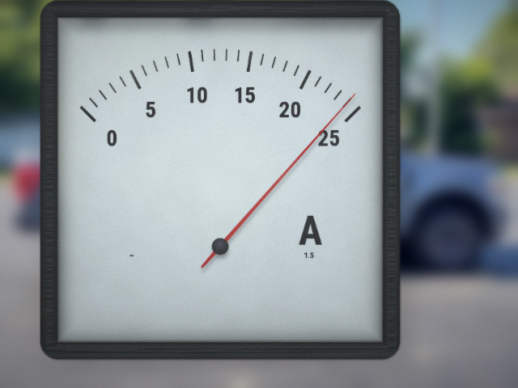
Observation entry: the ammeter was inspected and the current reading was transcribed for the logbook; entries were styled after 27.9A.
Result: 24A
